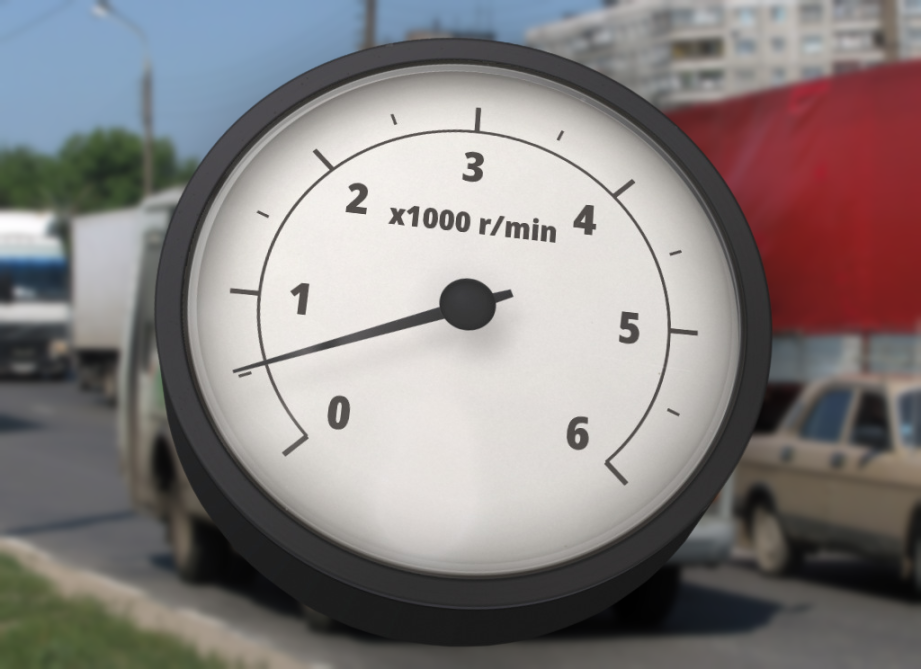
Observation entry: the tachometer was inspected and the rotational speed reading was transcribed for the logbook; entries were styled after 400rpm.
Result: 500rpm
